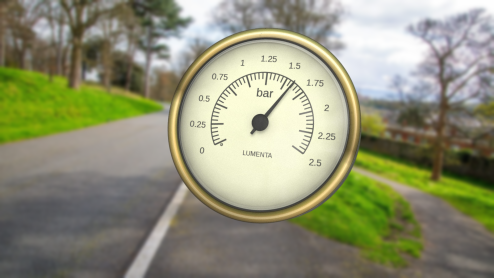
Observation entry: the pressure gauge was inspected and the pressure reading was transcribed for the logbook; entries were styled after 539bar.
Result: 1.6bar
